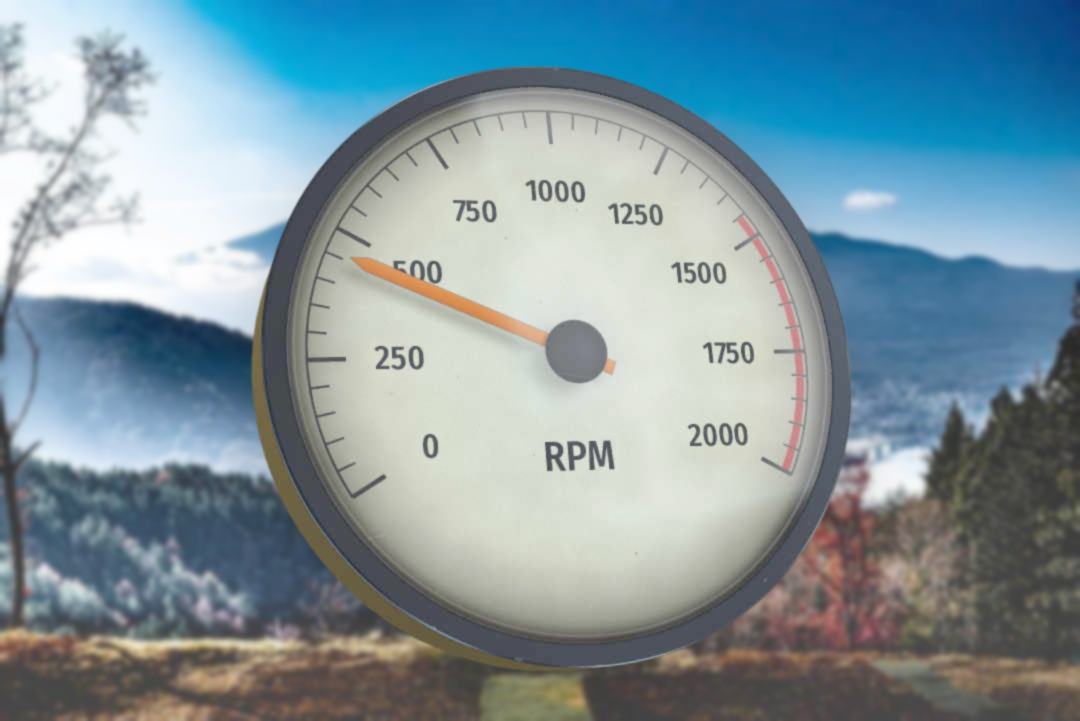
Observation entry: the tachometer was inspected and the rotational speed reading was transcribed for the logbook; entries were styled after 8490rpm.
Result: 450rpm
